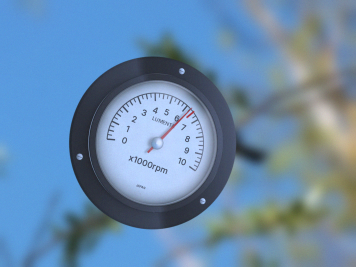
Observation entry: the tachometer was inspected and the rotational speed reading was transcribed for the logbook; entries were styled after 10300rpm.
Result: 6250rpm
